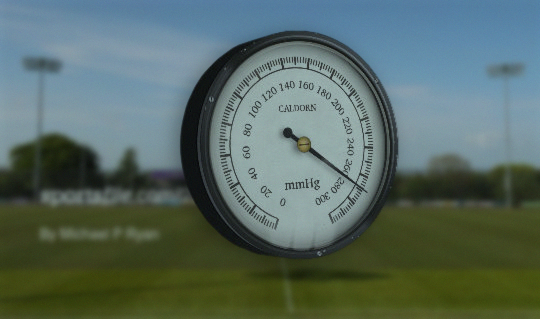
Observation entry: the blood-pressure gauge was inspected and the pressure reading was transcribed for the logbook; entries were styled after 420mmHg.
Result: 270mmHg
